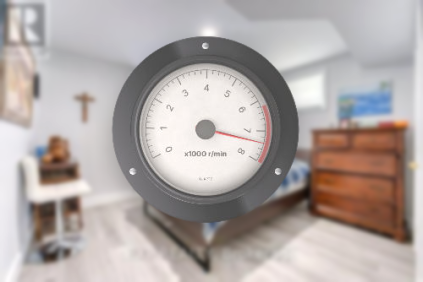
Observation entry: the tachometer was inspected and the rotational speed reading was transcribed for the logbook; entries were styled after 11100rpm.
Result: 7400rpm
